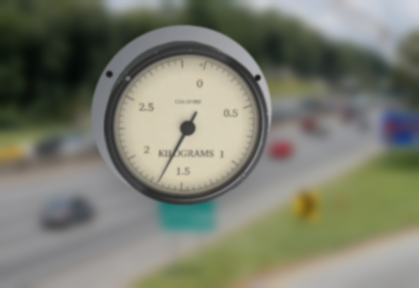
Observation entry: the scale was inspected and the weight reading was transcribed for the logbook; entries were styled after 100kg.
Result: 1.7kg
